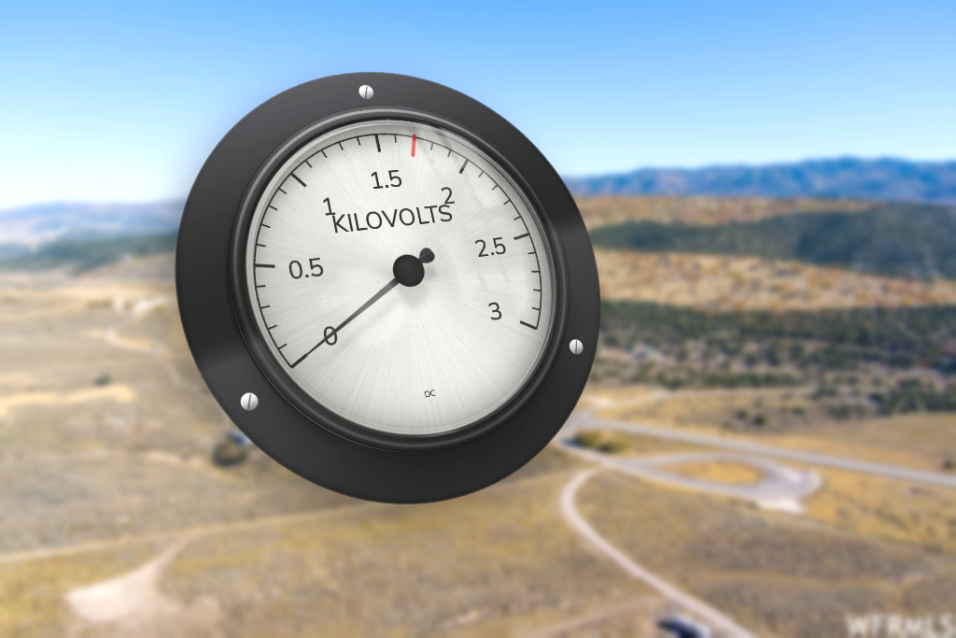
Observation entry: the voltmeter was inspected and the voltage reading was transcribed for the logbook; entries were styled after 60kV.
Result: 0kV
